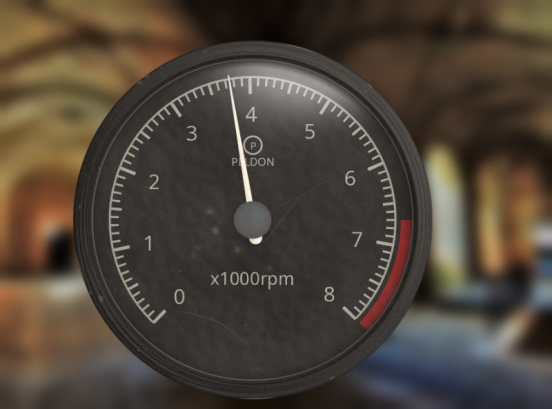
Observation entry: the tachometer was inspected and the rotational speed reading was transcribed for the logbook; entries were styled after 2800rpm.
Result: 3750rpm
